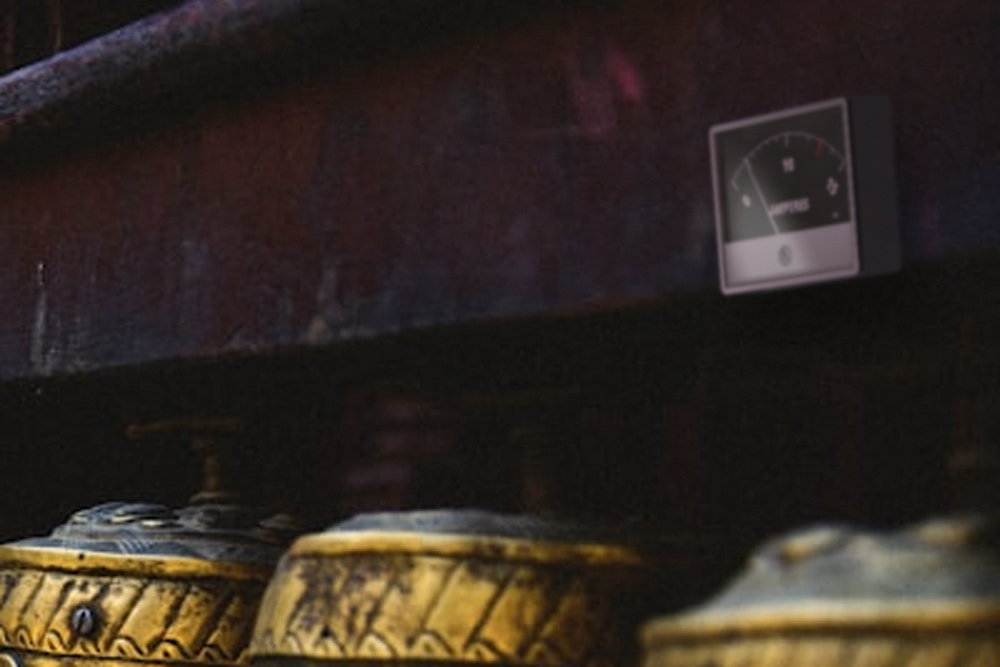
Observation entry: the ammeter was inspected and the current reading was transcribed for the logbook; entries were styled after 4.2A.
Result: 5A
